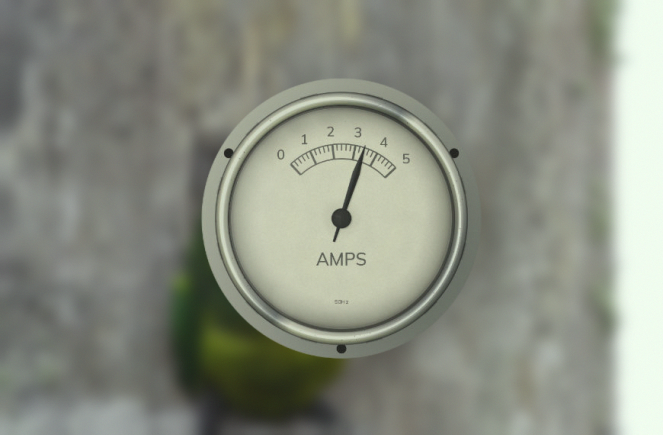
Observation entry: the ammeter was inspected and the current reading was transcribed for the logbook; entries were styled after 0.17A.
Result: 3.4A
